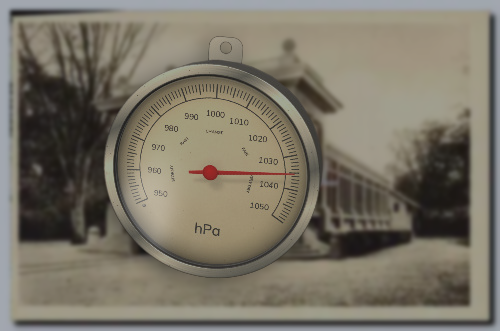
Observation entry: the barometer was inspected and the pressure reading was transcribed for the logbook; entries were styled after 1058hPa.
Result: 1035hPa
